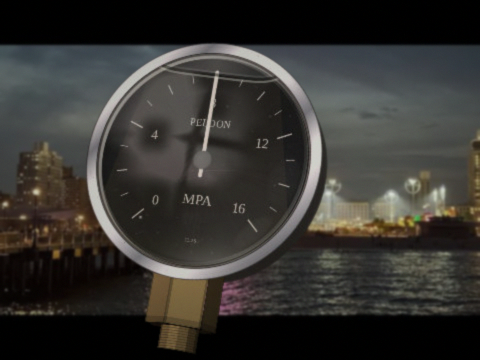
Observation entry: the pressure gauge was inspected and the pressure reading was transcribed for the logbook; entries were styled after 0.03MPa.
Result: 8MPa
